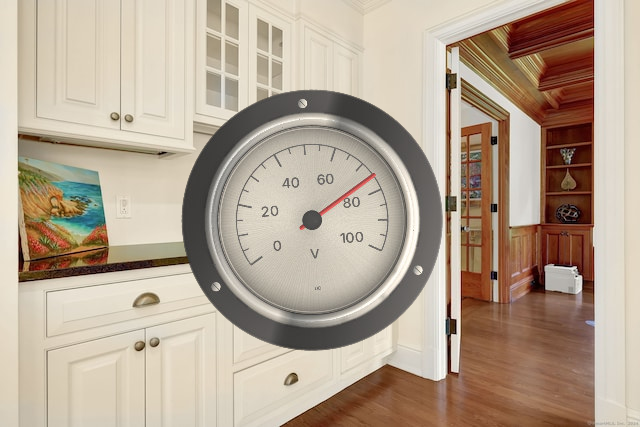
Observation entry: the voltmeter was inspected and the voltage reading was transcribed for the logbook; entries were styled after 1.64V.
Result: 75V
